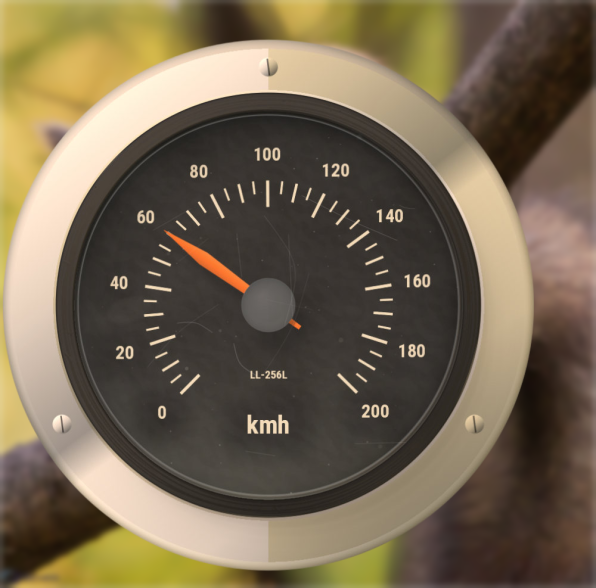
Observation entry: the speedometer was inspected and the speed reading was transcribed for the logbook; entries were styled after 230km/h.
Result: 60km/h
